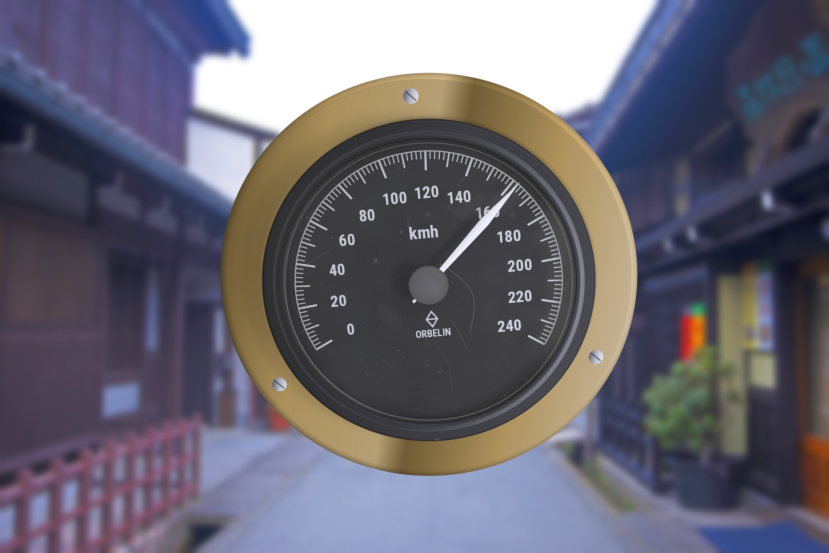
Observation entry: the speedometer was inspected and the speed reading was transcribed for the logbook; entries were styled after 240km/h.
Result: 162km/h
